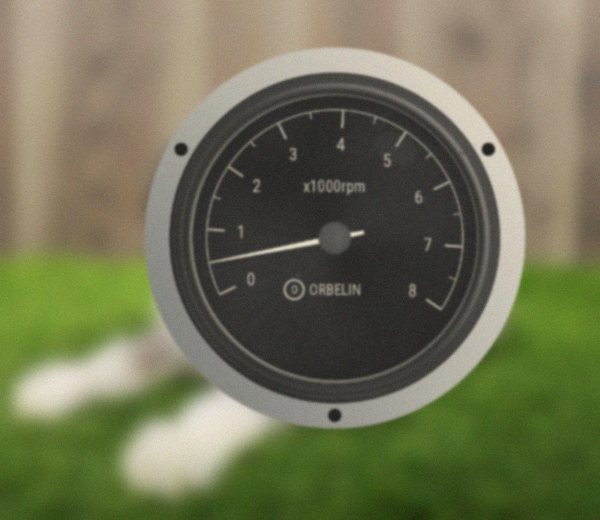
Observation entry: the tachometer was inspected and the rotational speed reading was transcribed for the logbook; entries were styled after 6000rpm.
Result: 500rpm
